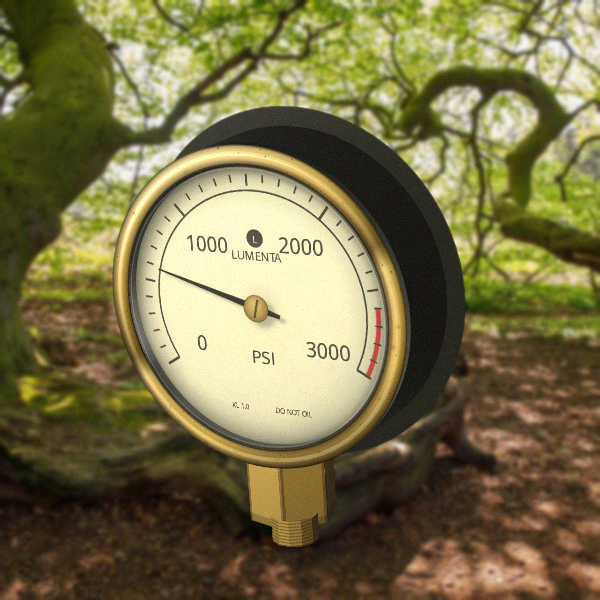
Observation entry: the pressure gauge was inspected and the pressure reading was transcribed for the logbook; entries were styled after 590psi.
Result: 600psi
